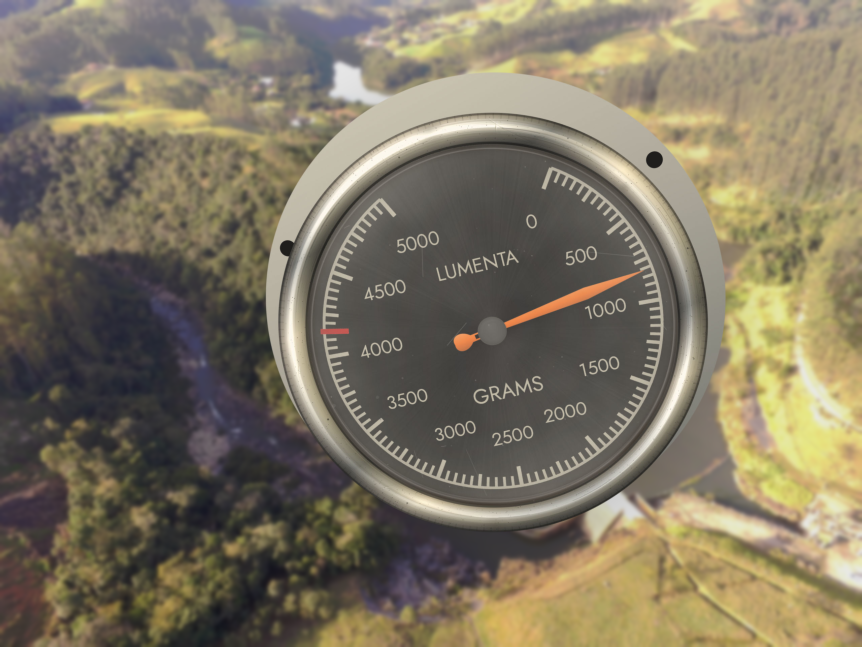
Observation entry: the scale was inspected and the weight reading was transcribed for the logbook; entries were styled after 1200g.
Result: 800g
